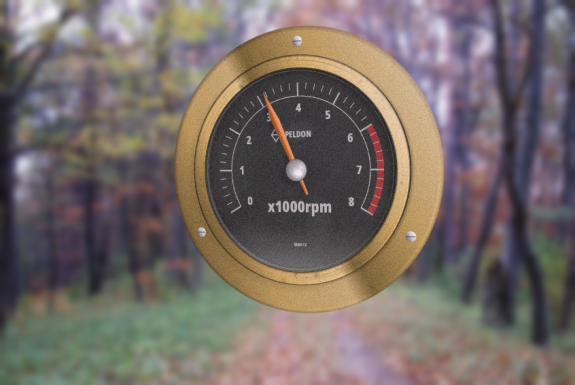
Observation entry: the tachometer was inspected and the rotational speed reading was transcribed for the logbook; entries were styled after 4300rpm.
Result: 3200rpm
